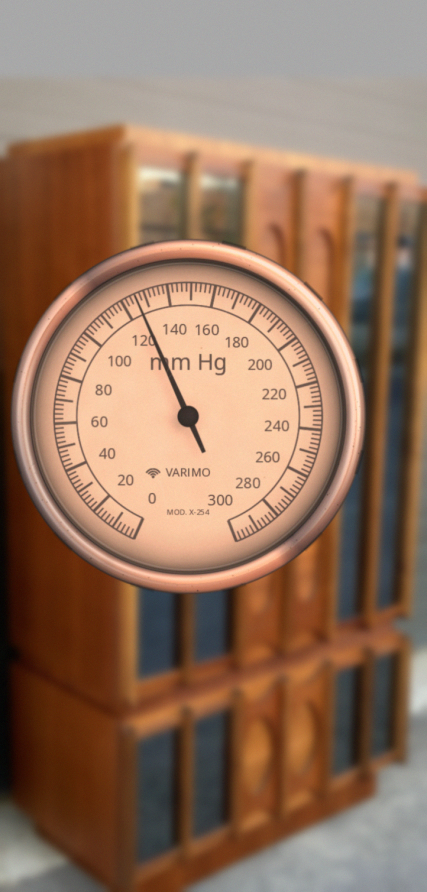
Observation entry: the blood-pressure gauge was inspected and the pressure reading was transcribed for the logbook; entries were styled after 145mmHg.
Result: 126mmHg
